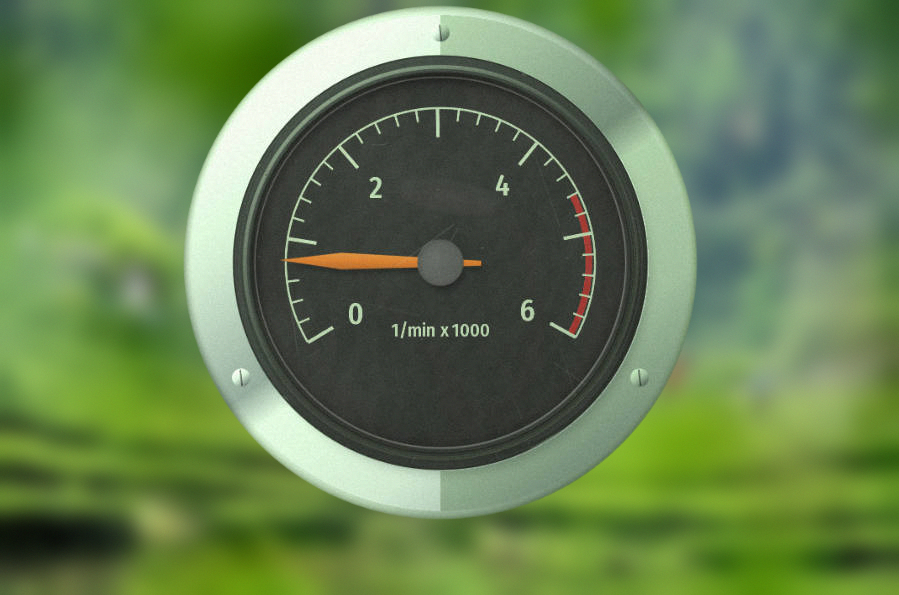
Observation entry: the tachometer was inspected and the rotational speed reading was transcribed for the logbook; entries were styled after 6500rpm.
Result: 800rpm
